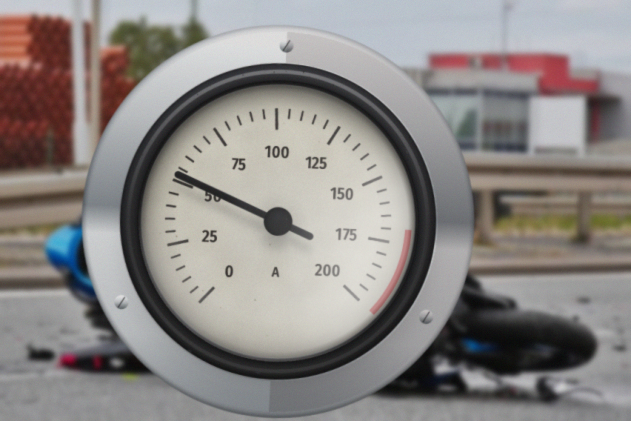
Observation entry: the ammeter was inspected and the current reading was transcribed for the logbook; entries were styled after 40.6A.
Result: 52.5A
